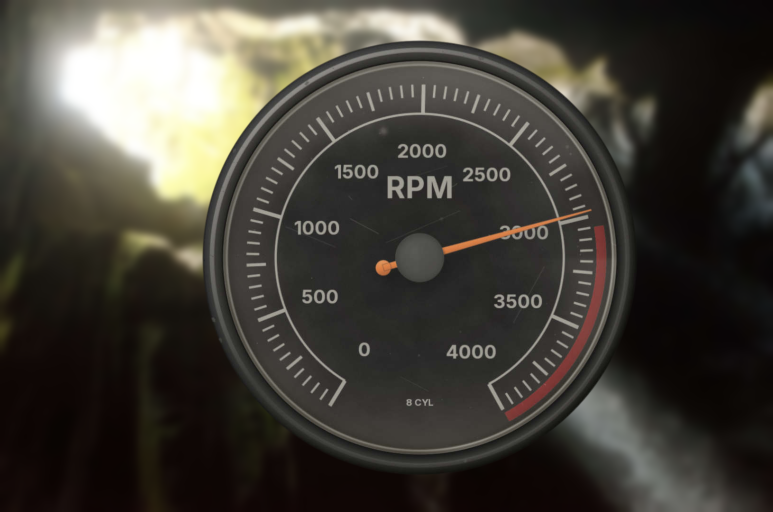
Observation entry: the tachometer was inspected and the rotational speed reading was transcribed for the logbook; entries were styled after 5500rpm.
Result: 2975rpm
